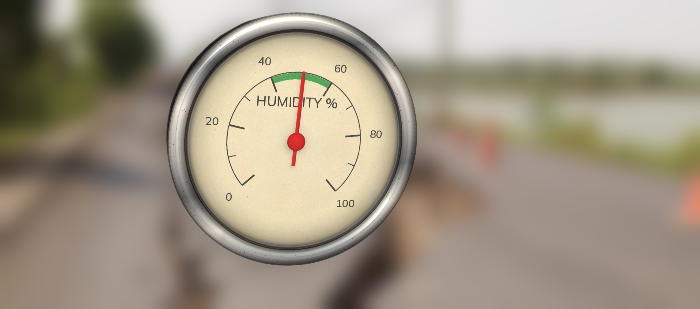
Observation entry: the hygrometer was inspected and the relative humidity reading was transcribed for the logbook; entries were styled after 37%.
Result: 50%
